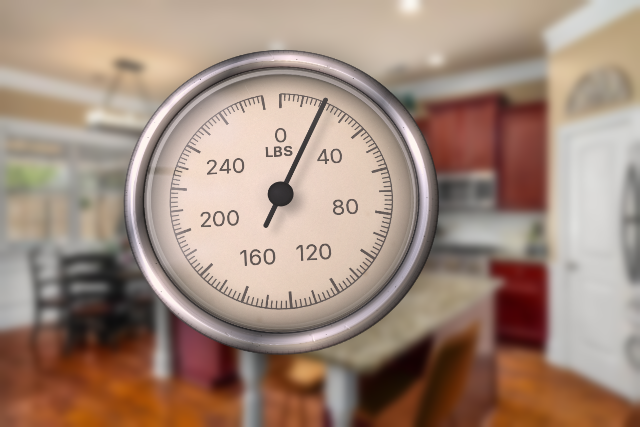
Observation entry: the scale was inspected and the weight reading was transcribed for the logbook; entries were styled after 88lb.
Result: 20lb
